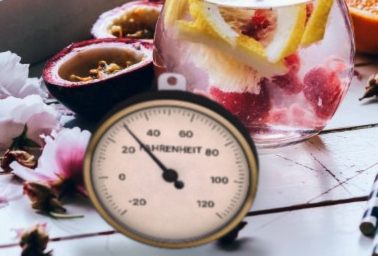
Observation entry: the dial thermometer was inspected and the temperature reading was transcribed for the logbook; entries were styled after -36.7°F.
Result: 30°F
